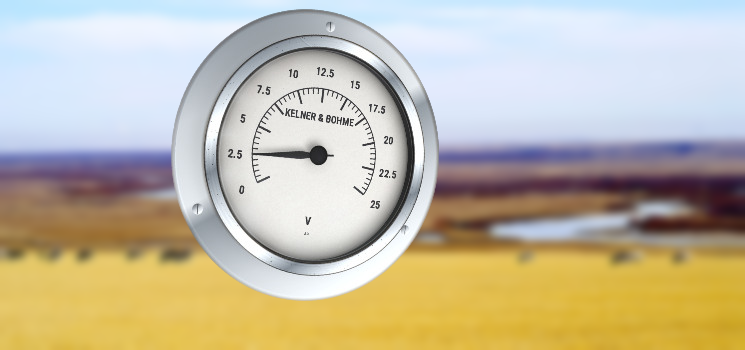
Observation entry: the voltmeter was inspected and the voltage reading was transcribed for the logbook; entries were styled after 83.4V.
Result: 2.5V
